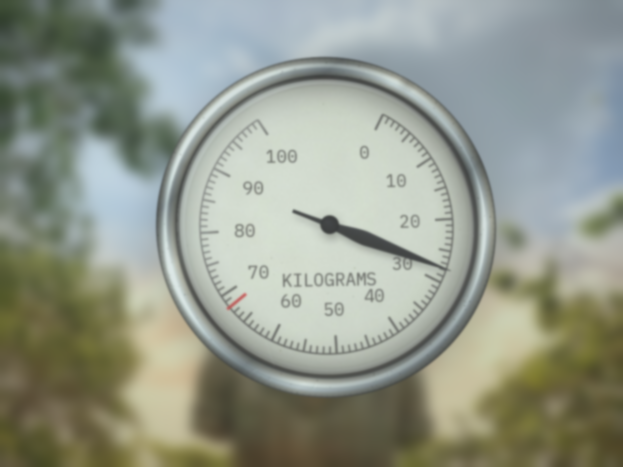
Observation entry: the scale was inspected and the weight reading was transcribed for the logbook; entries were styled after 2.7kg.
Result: 28kg
